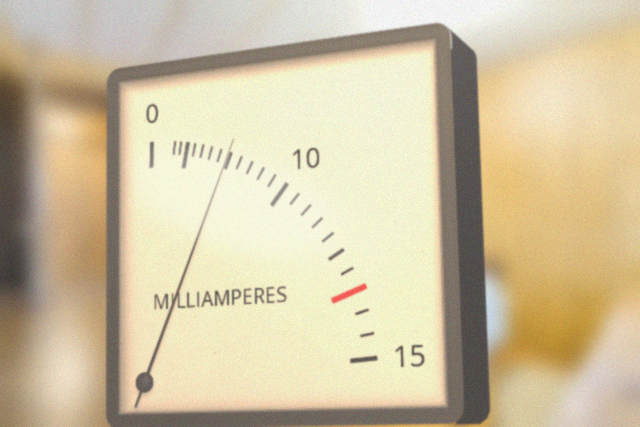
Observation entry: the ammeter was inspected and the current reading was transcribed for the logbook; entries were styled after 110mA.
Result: 7.5mA
